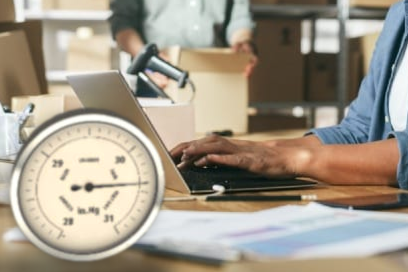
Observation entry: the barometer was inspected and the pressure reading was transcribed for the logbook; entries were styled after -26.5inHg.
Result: 30.4inHg
